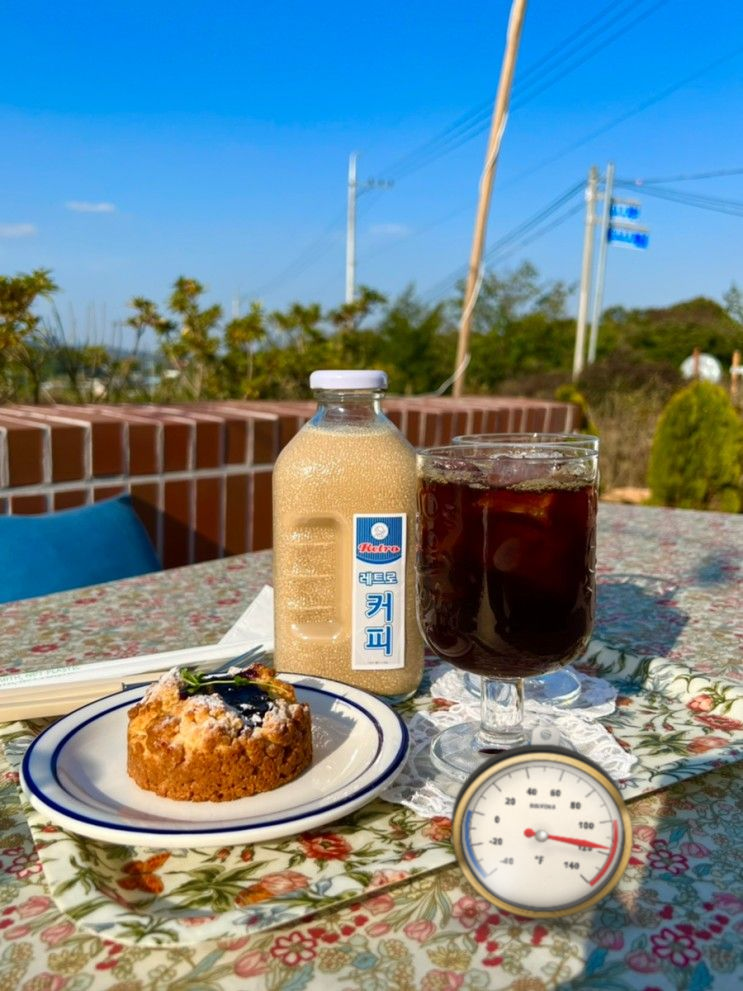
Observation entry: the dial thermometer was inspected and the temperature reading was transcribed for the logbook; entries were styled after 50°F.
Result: 115°F
